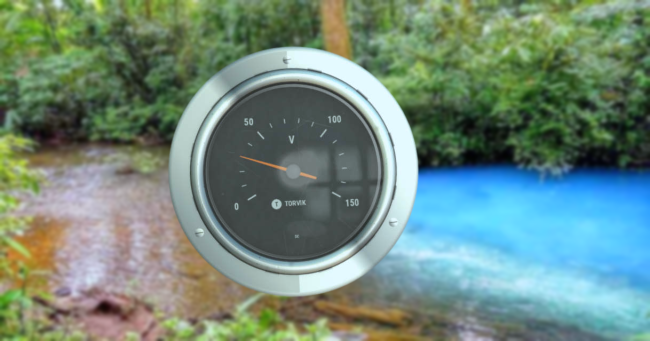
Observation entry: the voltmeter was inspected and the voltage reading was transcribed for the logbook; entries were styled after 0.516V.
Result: 30V
